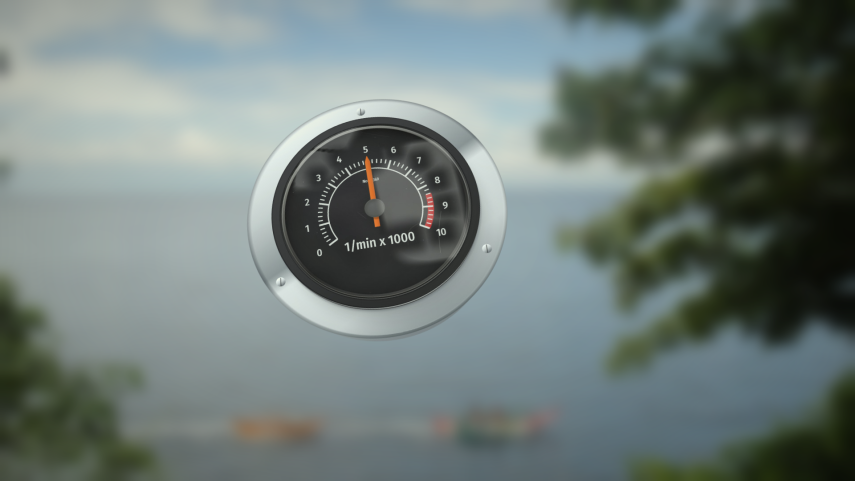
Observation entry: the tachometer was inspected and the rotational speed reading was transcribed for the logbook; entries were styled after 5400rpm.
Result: 5000rpm
